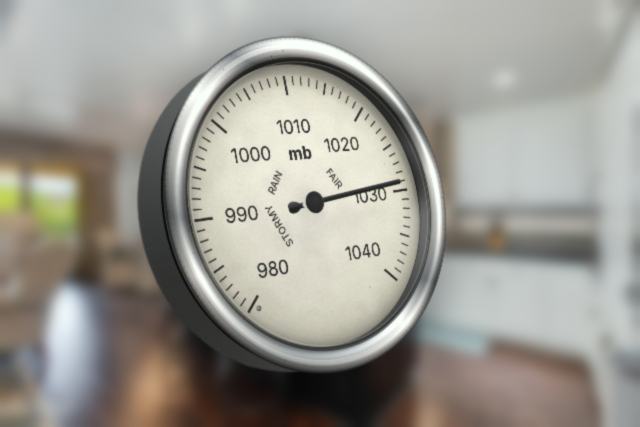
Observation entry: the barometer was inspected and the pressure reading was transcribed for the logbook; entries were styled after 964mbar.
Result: 1029mbar
